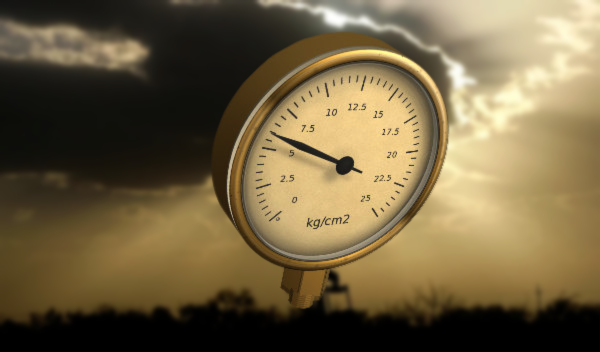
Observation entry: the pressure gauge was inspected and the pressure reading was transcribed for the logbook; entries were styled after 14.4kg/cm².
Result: 6kg/cm²
